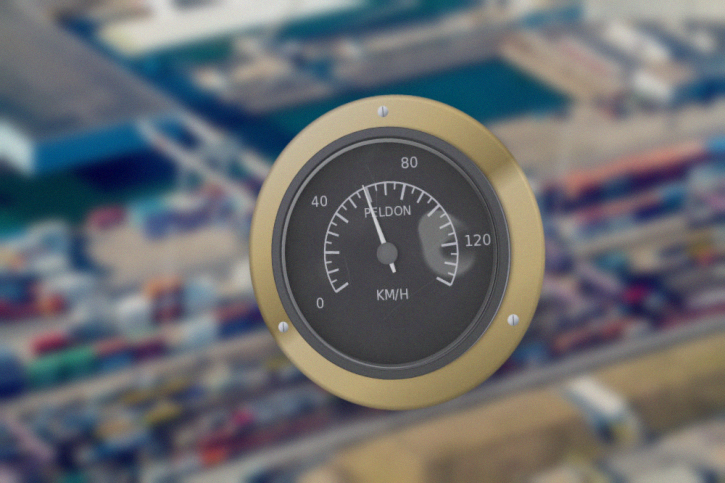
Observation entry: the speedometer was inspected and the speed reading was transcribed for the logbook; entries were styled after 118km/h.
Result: 60km/h
